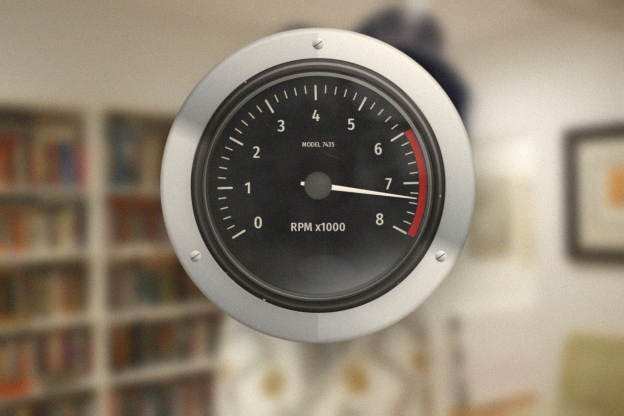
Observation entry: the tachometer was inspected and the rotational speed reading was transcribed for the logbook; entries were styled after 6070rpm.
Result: 7300rpm
